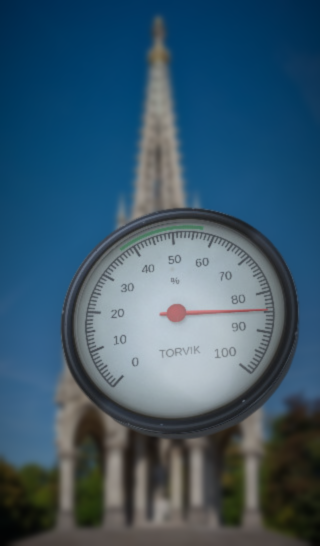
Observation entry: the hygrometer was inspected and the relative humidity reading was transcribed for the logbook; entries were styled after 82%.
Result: 85%
